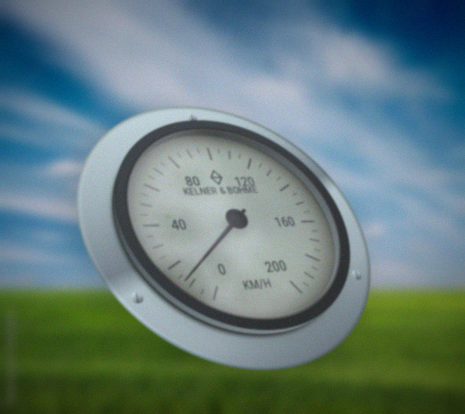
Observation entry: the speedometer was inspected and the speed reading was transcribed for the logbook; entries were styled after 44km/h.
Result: 12.5km/h
